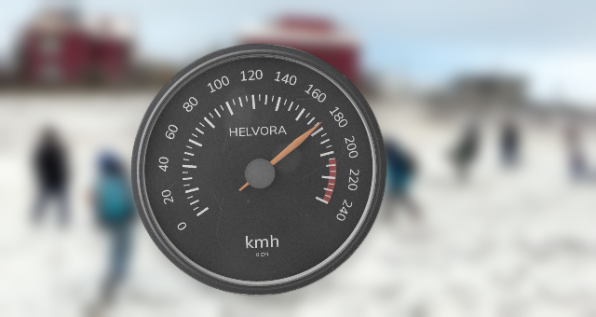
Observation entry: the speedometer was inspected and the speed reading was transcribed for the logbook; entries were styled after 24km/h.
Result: 175km/h
